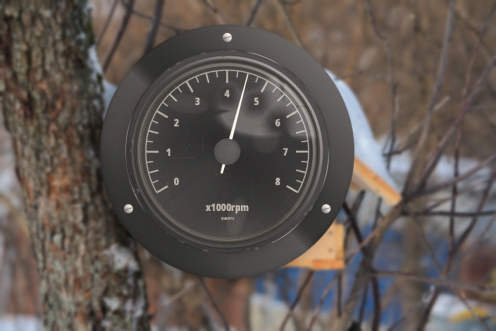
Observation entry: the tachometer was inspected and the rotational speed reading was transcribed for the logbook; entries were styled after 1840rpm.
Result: 4500rpm
